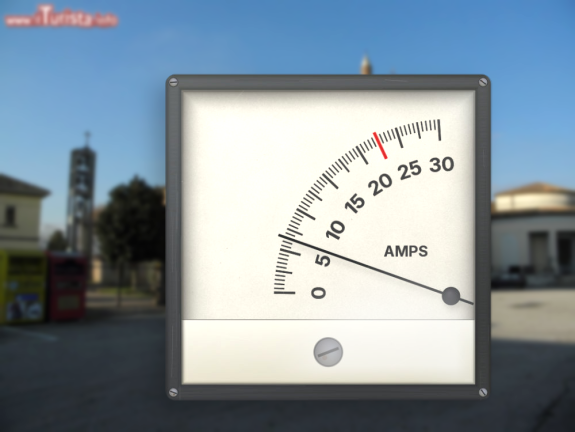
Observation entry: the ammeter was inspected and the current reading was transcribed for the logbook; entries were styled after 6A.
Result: 6.5A
